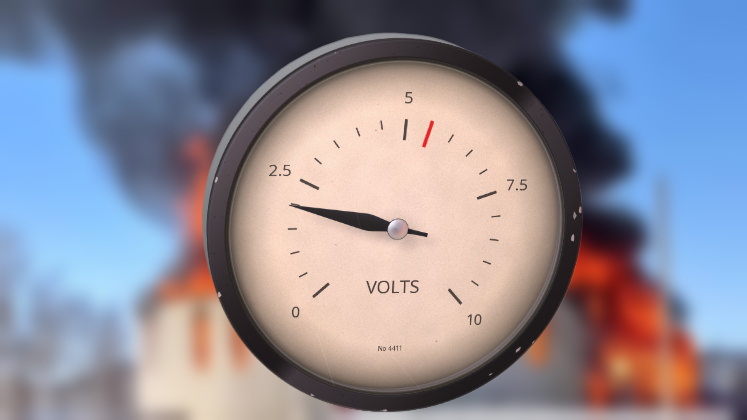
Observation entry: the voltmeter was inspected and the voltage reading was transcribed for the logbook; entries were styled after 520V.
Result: 2V
